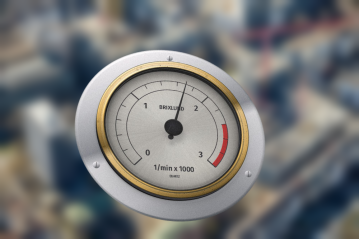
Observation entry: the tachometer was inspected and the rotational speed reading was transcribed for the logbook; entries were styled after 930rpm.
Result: 1700rpm
